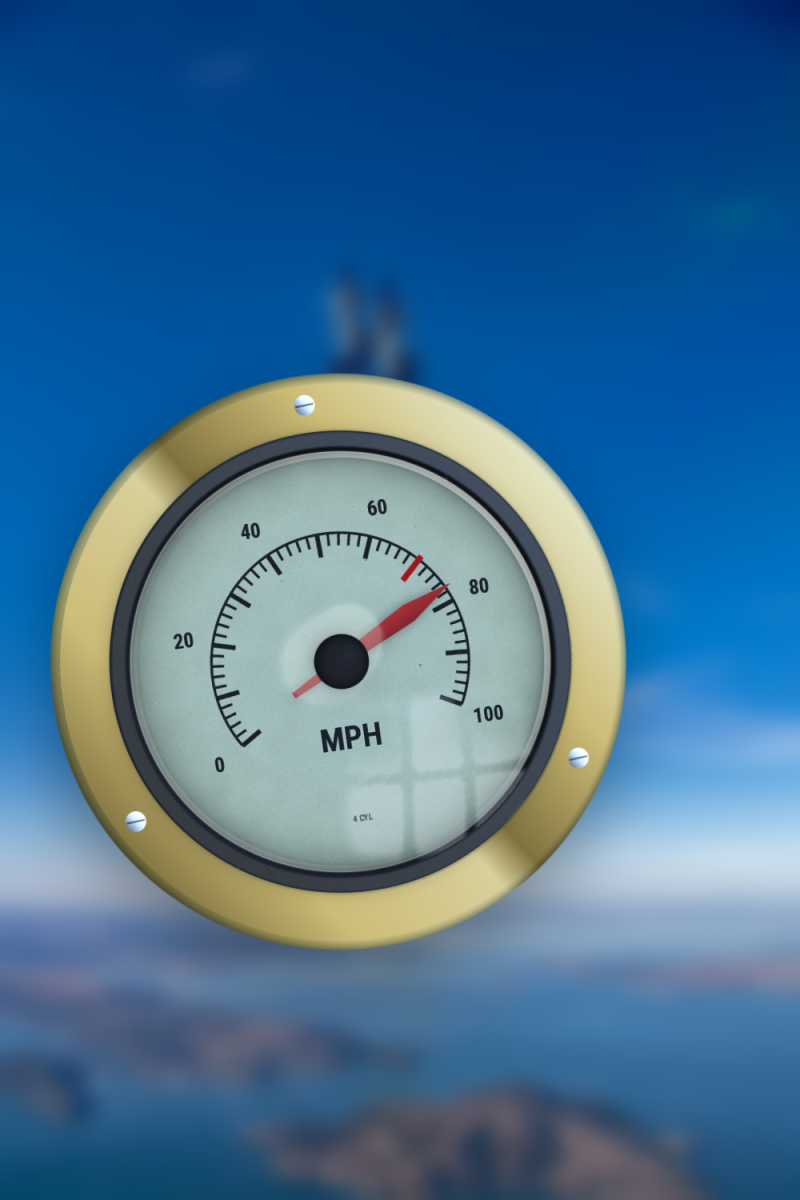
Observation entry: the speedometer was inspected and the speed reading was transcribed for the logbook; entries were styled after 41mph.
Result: 77mph
